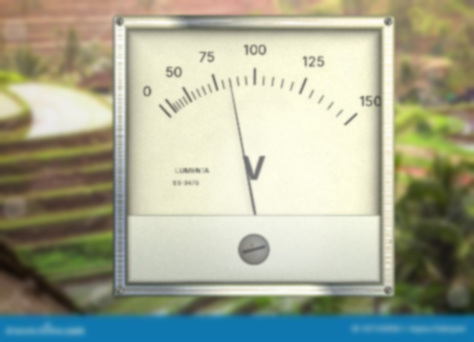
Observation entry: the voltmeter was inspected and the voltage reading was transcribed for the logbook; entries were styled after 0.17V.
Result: 85V
